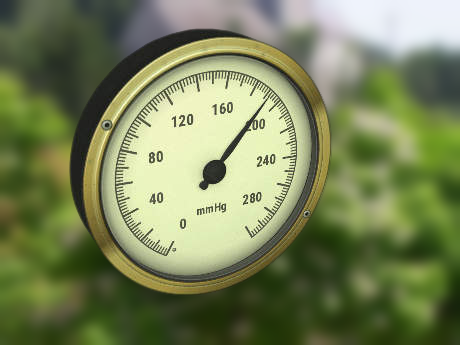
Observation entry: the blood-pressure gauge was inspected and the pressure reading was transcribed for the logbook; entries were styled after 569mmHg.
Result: 190mmHg
